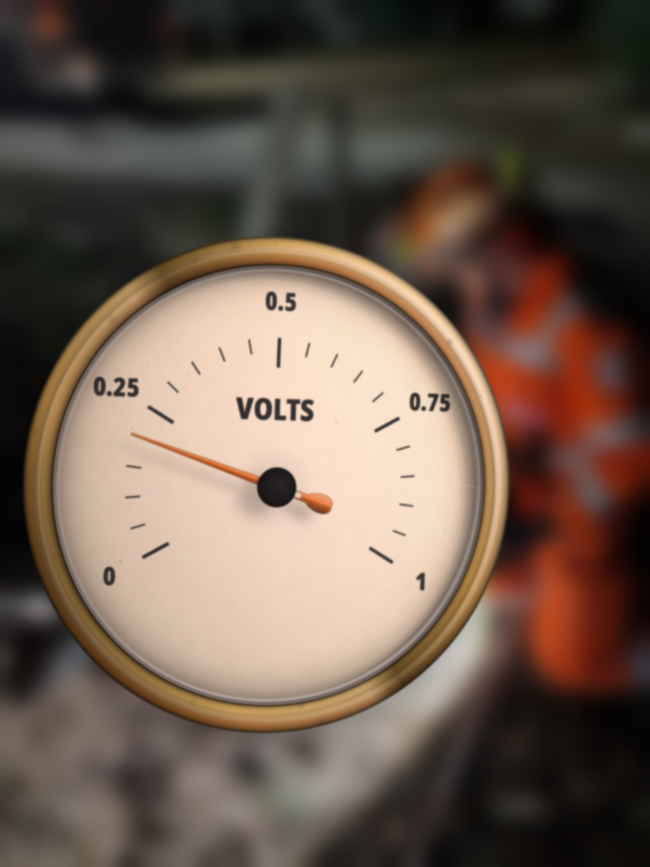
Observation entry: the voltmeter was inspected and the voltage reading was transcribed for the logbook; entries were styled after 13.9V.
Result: 0.2V
